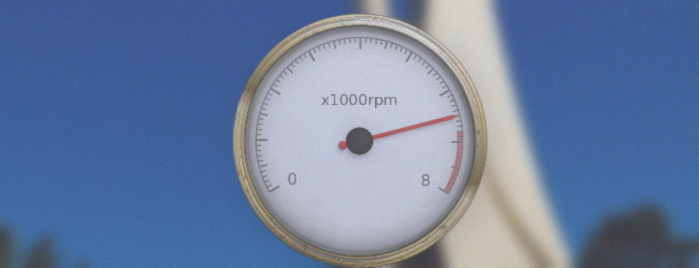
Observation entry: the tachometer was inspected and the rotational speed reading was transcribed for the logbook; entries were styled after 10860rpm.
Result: 6500rpm
